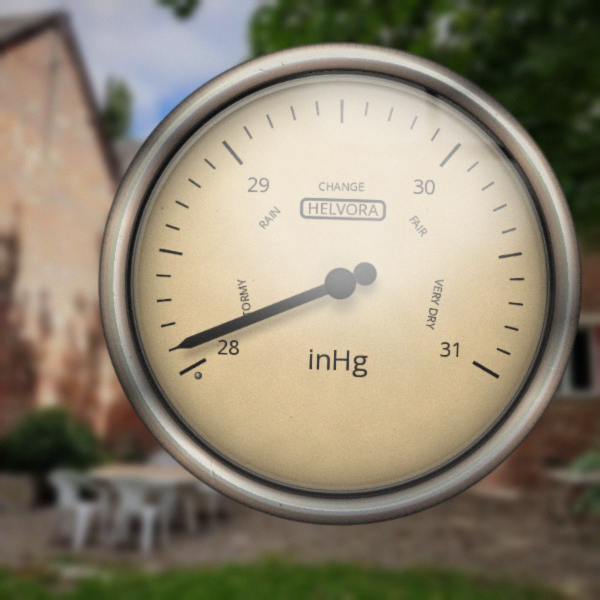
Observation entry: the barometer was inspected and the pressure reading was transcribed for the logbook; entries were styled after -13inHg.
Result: 28.1inHg
